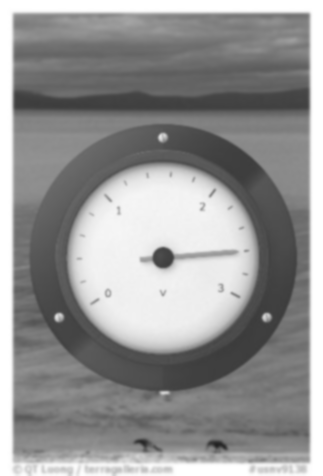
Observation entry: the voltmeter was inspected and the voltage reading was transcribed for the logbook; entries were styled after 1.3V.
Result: 2.6V
